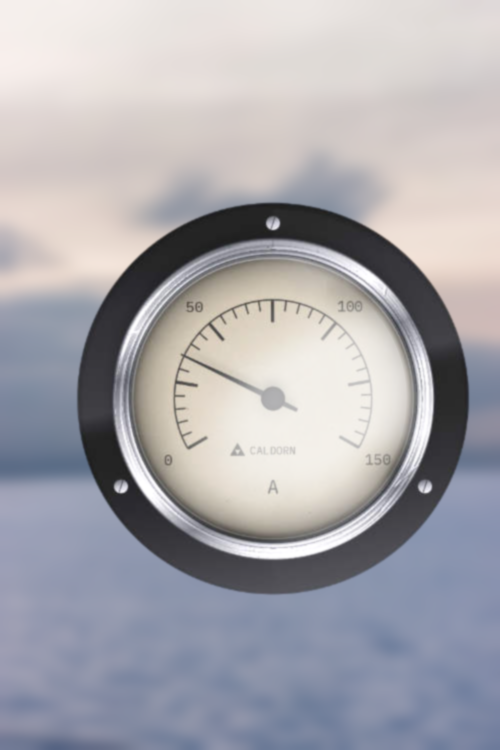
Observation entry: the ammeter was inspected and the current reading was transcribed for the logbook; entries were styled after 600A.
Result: 35A
